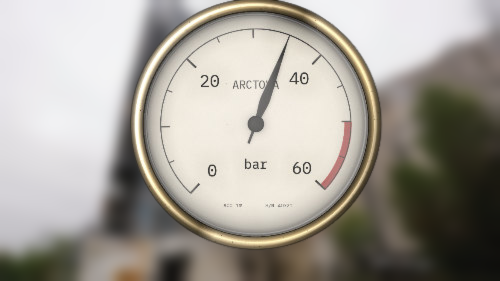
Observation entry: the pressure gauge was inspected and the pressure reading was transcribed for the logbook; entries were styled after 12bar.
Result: 35bar
